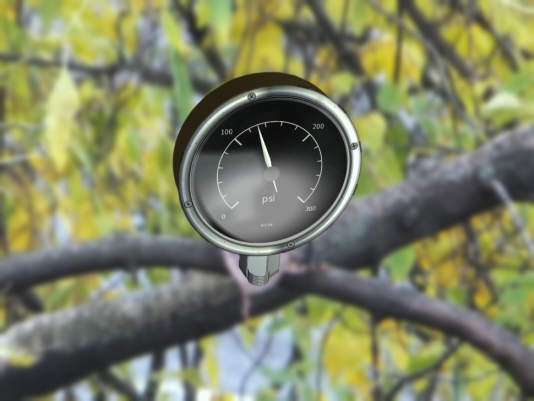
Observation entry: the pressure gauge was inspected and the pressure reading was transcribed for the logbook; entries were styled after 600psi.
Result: 130psi
